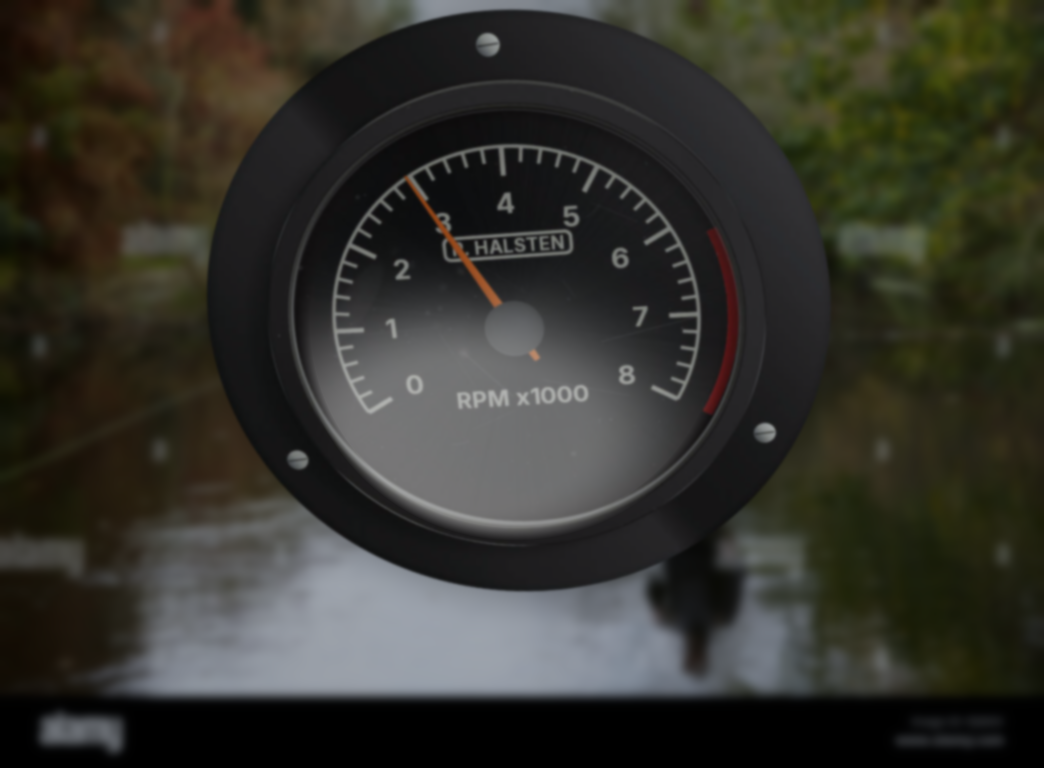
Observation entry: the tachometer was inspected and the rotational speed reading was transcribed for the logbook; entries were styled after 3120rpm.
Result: 3000rpm
